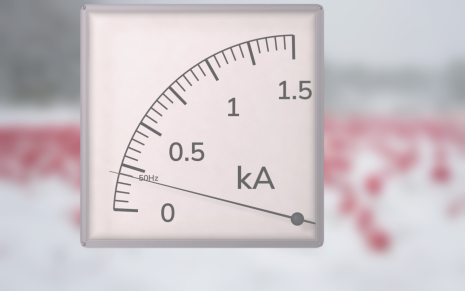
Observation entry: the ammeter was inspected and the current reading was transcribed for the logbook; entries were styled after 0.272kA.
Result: 0.2kA
